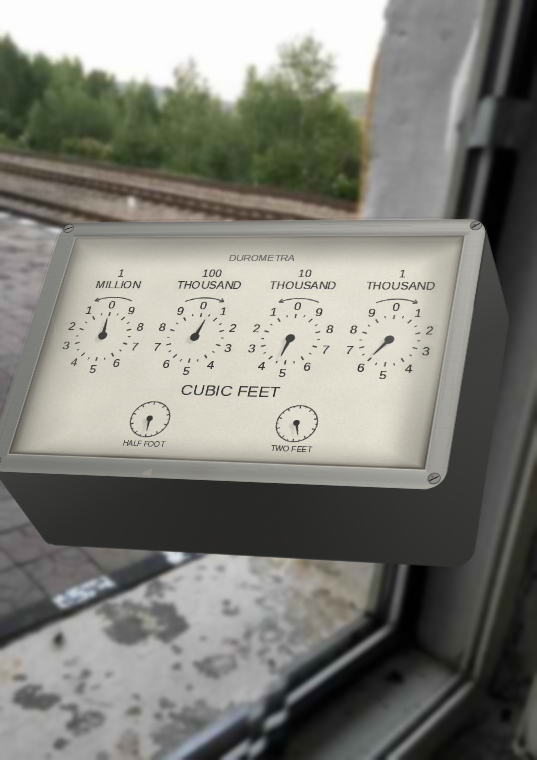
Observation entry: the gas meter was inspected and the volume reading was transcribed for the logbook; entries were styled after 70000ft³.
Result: 4600ft³
